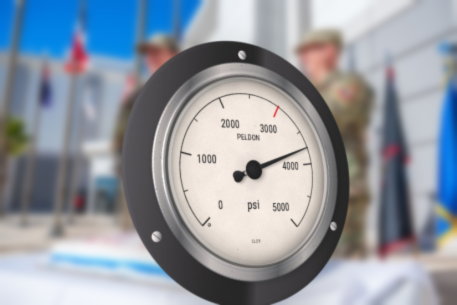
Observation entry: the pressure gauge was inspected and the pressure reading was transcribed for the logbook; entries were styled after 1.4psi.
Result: 3750psi
